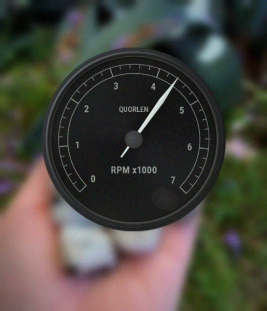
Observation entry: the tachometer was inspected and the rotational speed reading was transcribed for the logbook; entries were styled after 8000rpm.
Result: 4400rpm
